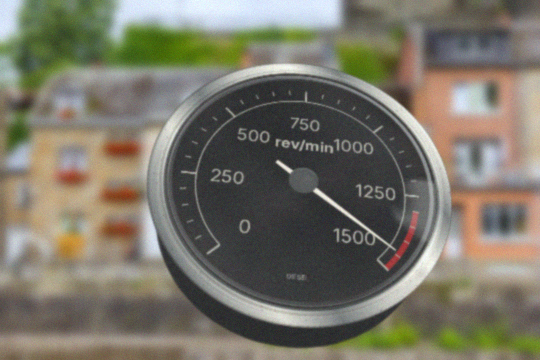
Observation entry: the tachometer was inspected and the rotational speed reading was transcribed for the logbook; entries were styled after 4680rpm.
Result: 1450rpm
